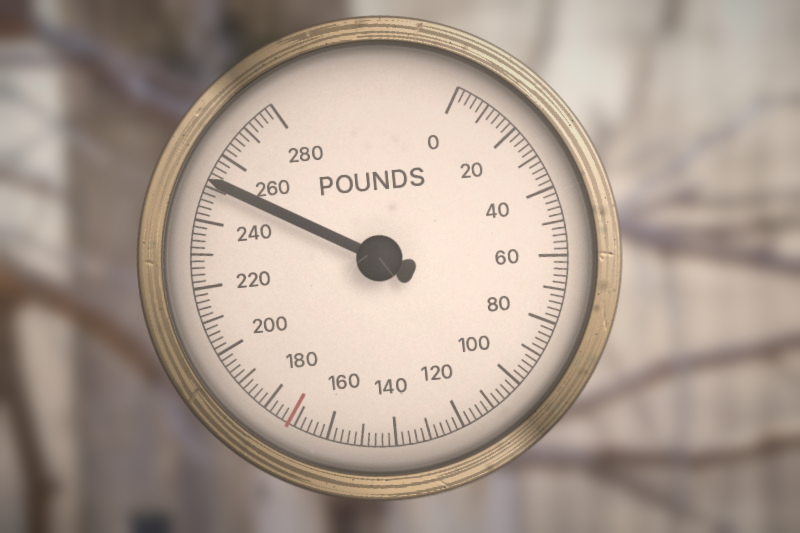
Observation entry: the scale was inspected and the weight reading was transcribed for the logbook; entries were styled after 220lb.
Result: 252lb
